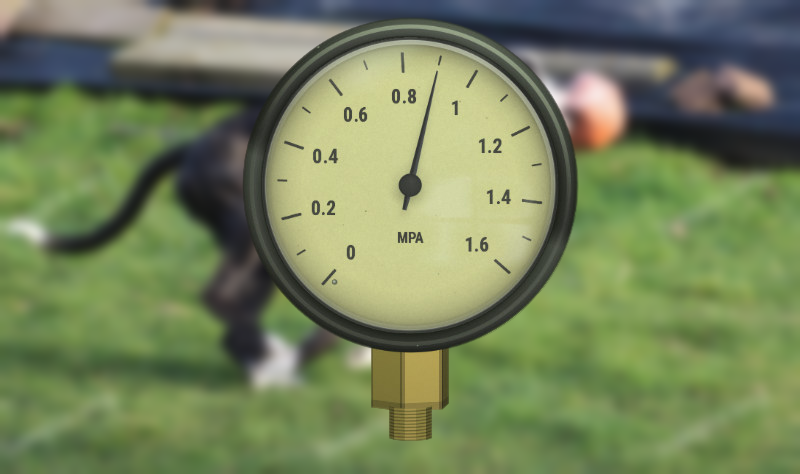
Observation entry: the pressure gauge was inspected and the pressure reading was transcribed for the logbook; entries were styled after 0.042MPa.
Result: 0.9MPa
